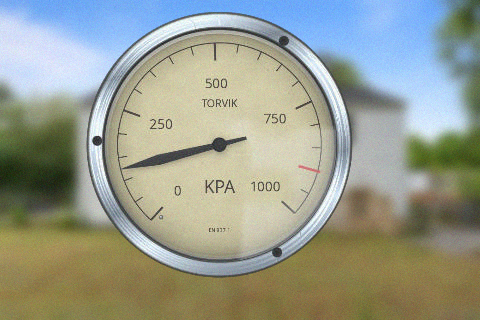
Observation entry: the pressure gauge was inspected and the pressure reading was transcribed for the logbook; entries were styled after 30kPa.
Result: 125kPa
